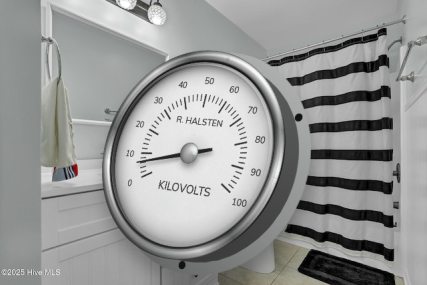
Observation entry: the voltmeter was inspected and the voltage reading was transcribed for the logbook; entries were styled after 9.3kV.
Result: 6kV
